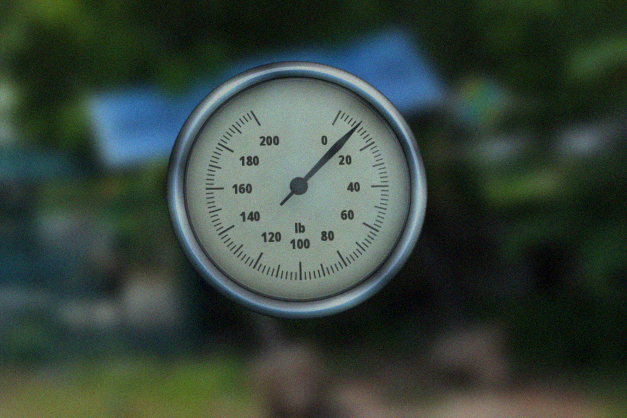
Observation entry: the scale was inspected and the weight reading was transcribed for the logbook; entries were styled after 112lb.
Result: 10lb
